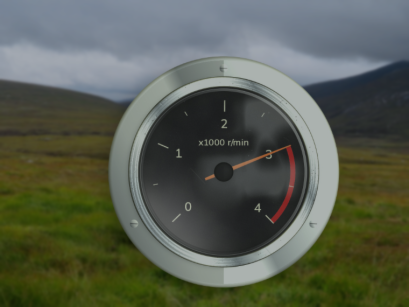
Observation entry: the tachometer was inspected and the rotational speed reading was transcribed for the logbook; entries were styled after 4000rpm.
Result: 3000rpm
